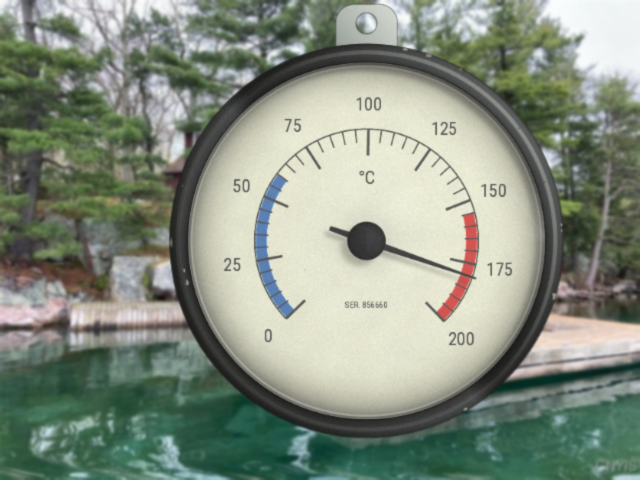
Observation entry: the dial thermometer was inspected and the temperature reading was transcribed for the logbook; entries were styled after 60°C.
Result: 180°C
